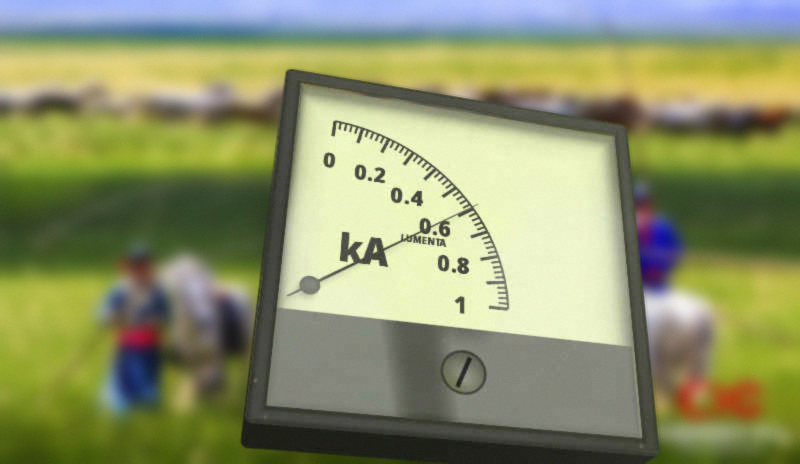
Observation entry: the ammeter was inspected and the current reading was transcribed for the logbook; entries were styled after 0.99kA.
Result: 0.6kA
